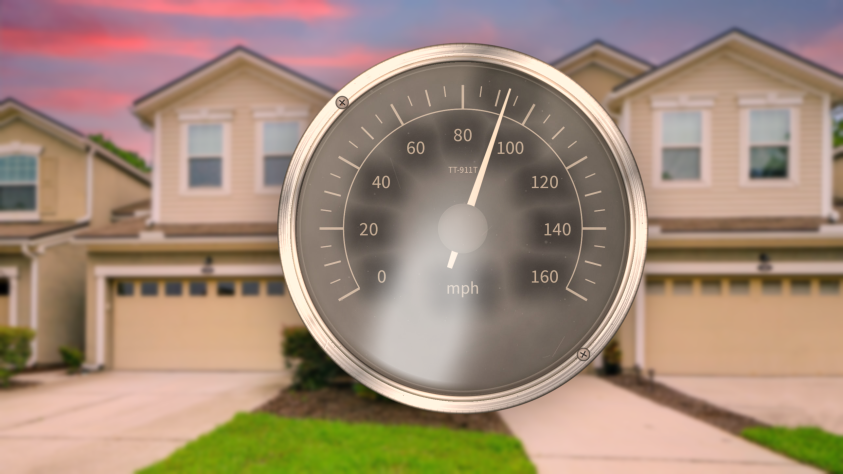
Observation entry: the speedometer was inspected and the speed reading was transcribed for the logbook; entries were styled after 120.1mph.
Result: 92.5mph
